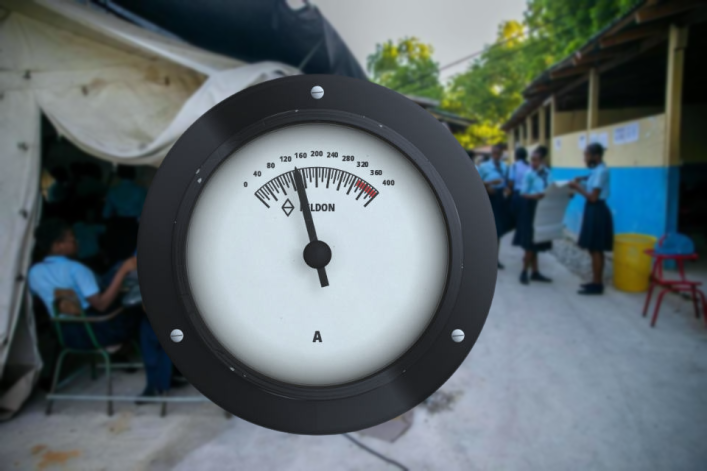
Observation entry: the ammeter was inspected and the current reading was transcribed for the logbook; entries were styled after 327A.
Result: 140A
